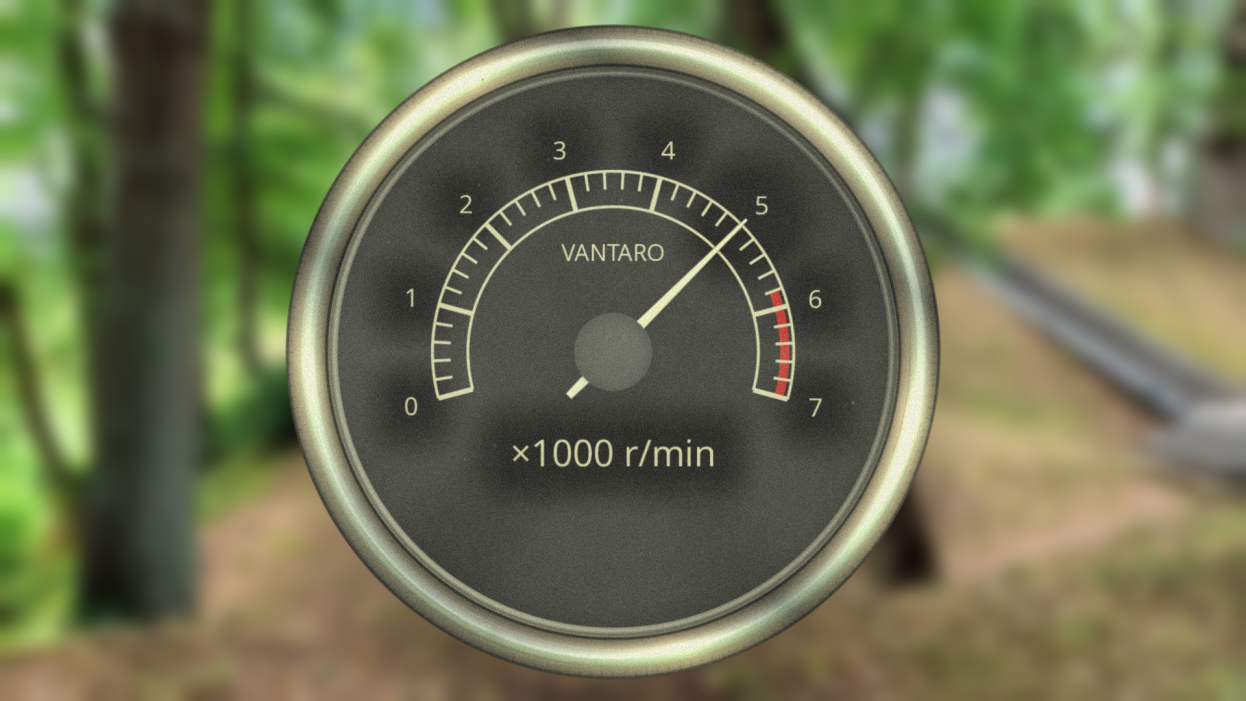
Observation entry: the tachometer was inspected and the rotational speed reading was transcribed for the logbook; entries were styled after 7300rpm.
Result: 5000rpm
